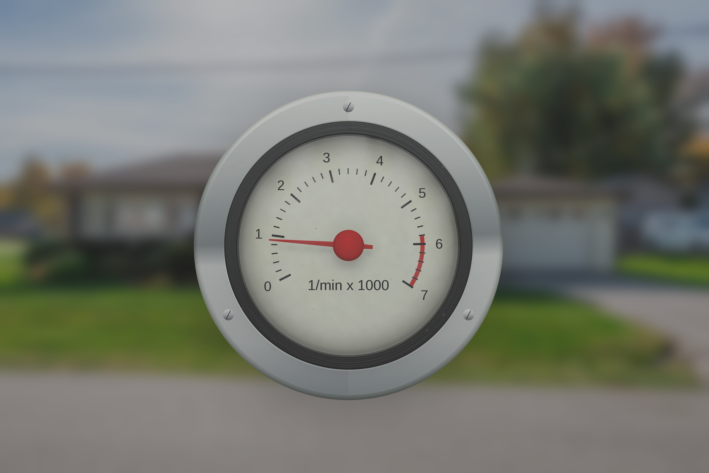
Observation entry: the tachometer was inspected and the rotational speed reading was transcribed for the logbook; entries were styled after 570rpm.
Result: 900rpm
